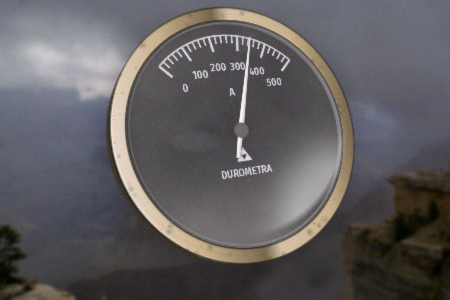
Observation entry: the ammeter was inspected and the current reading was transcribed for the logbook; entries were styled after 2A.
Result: 340A
